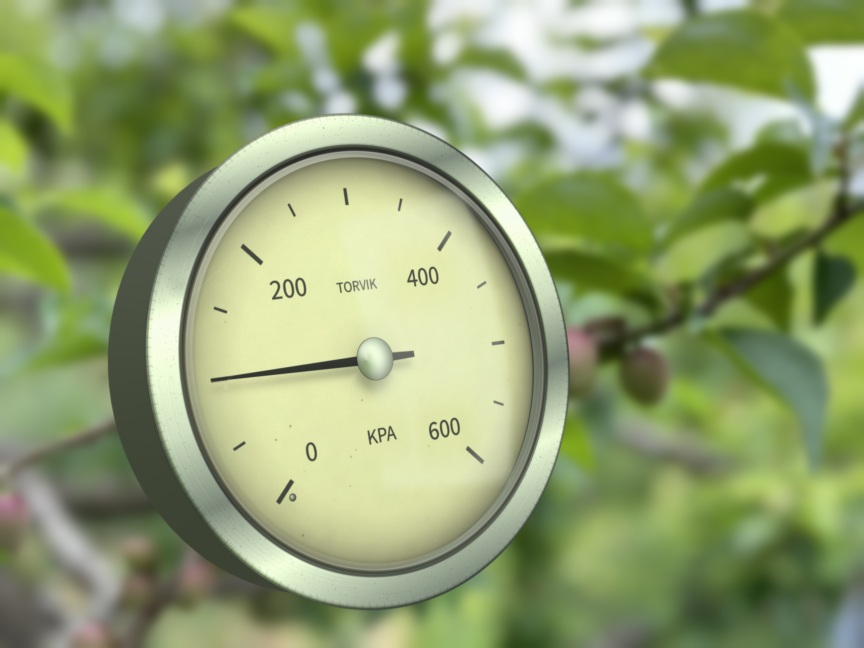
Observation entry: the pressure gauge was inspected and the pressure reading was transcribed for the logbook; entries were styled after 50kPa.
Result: 100kPa
